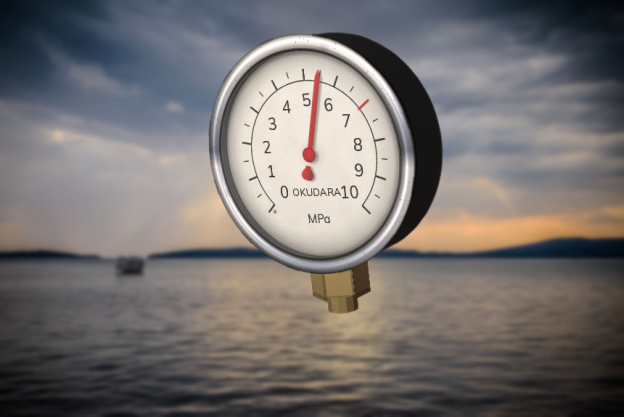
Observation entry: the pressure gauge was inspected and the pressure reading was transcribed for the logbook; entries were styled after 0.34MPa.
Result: 5.5MPa
